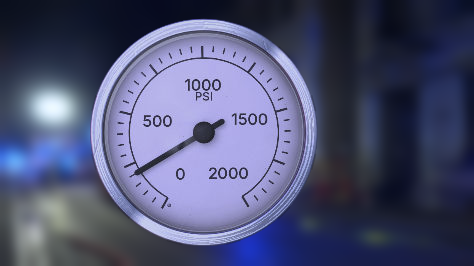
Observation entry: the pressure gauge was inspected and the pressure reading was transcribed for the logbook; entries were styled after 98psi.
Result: 200psi
